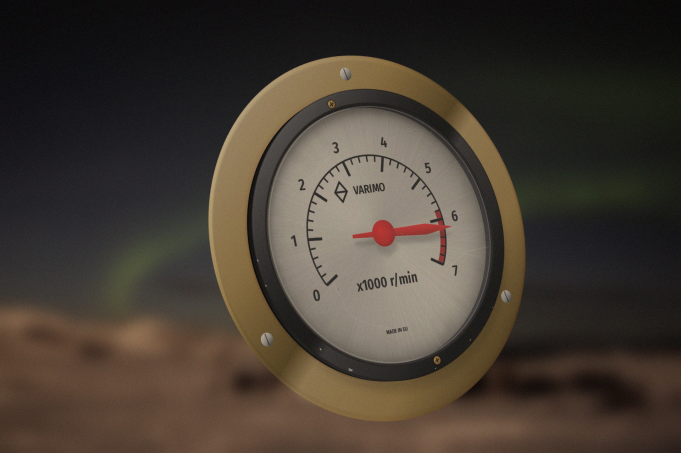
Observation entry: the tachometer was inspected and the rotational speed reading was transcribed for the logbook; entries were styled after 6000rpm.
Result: 6200rpm
